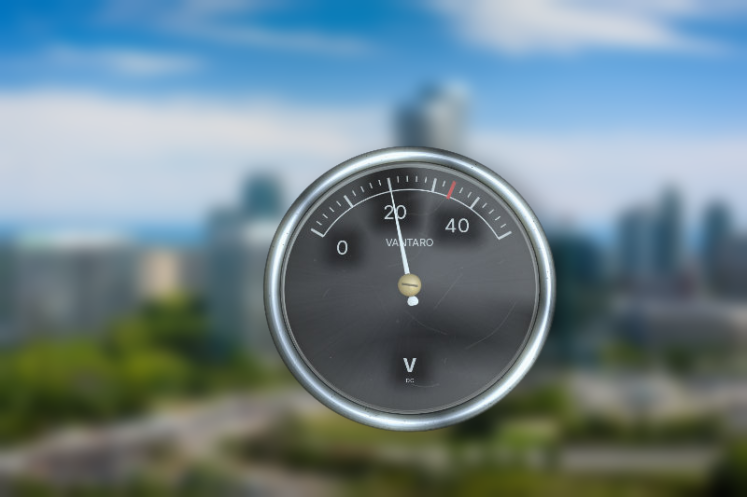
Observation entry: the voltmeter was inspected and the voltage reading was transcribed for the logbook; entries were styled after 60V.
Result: 20V
